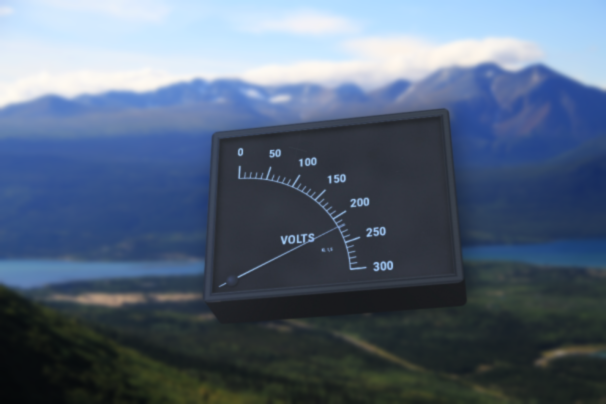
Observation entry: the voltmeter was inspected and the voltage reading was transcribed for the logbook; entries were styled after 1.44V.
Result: 220V
